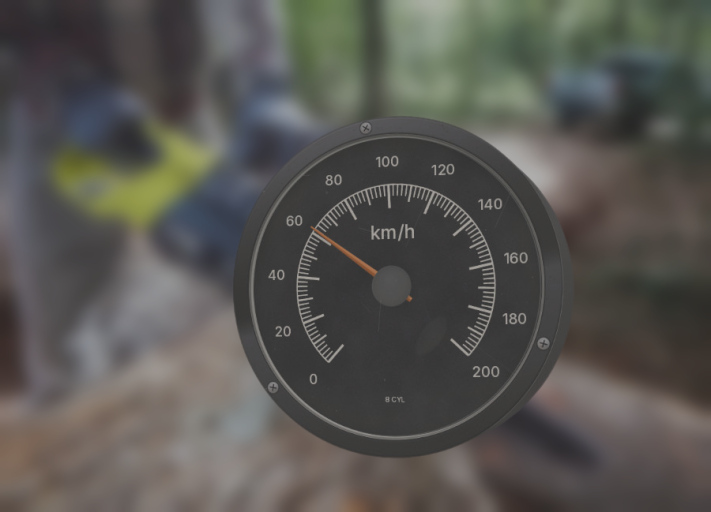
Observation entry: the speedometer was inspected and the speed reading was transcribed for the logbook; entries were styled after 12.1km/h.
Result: 62km/h
